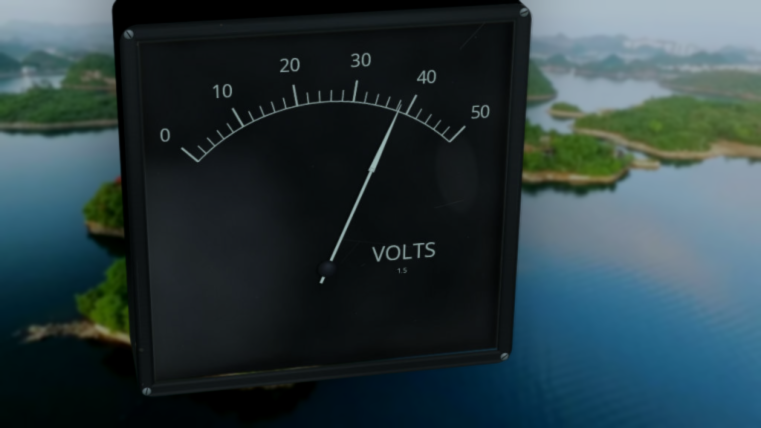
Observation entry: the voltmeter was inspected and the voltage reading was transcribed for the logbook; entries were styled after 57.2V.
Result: 38V
